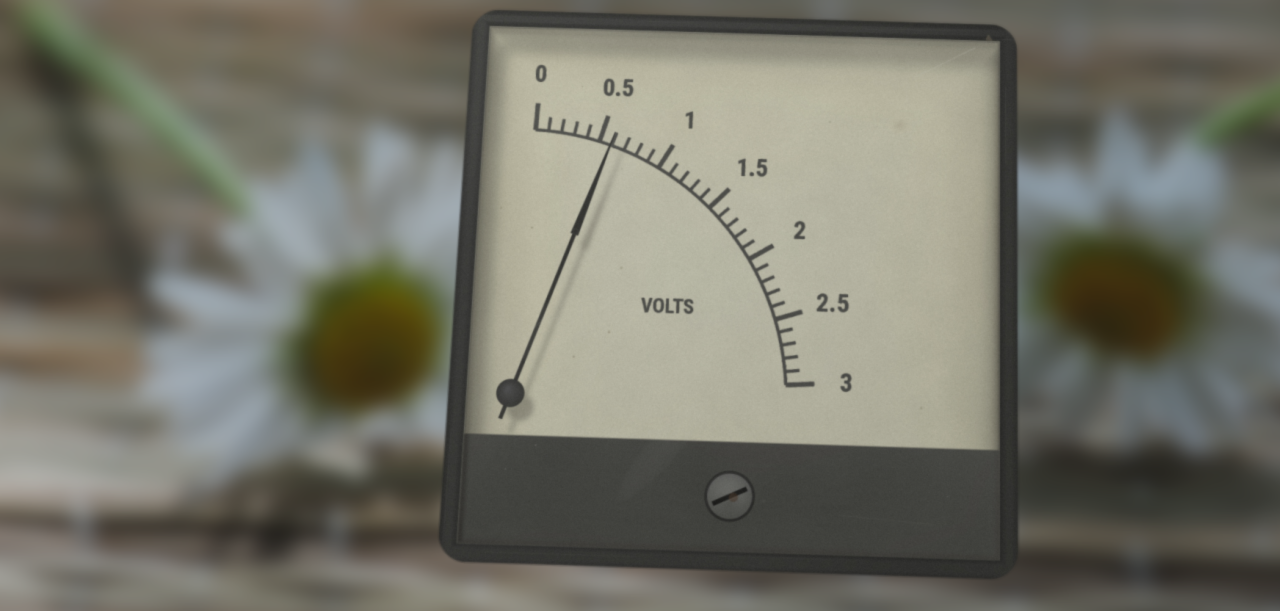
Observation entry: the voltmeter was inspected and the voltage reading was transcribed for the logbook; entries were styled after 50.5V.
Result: 0.6V
